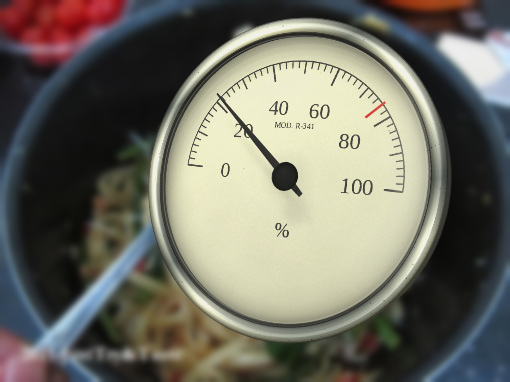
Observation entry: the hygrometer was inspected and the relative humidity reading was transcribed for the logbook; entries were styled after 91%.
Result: 22%
